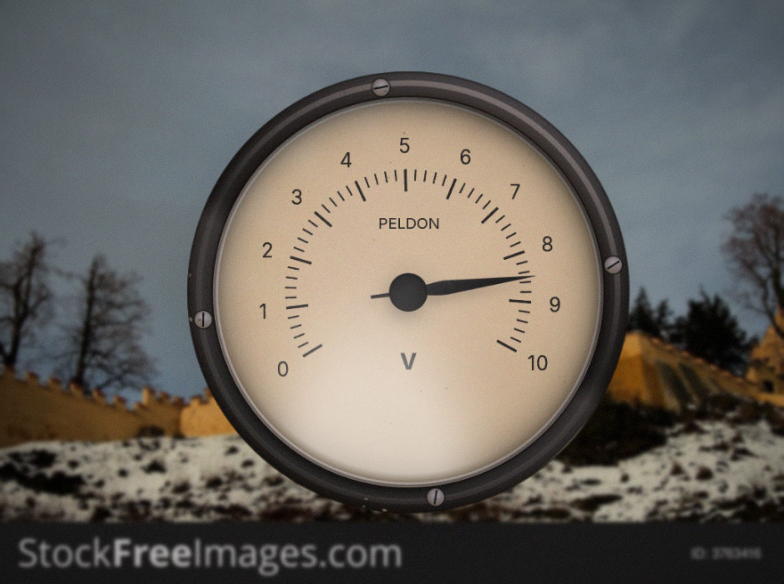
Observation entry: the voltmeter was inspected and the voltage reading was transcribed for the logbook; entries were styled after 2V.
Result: 8.5V
